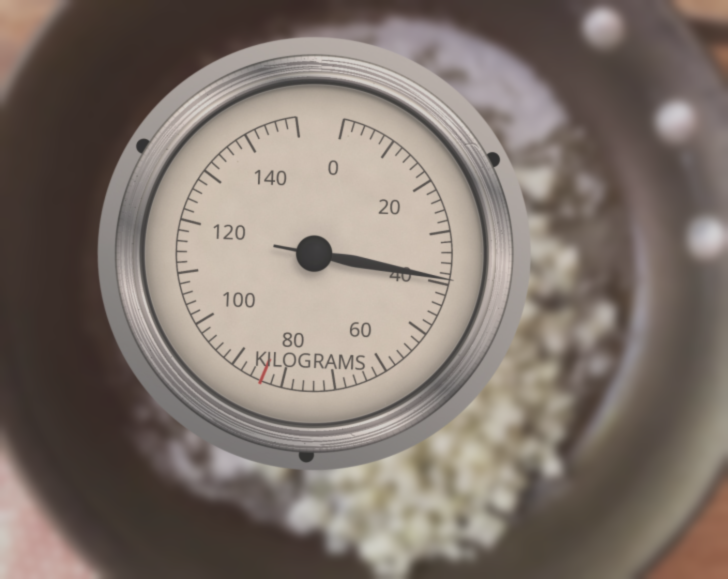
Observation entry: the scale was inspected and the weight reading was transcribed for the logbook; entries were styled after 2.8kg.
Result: 39kg
